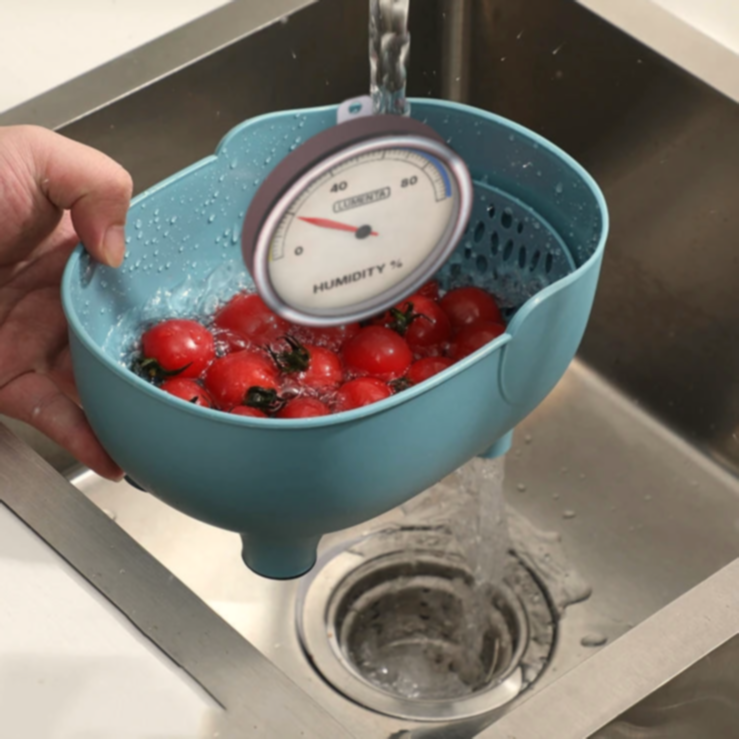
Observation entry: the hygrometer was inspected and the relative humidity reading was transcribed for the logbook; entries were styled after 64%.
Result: 20%
